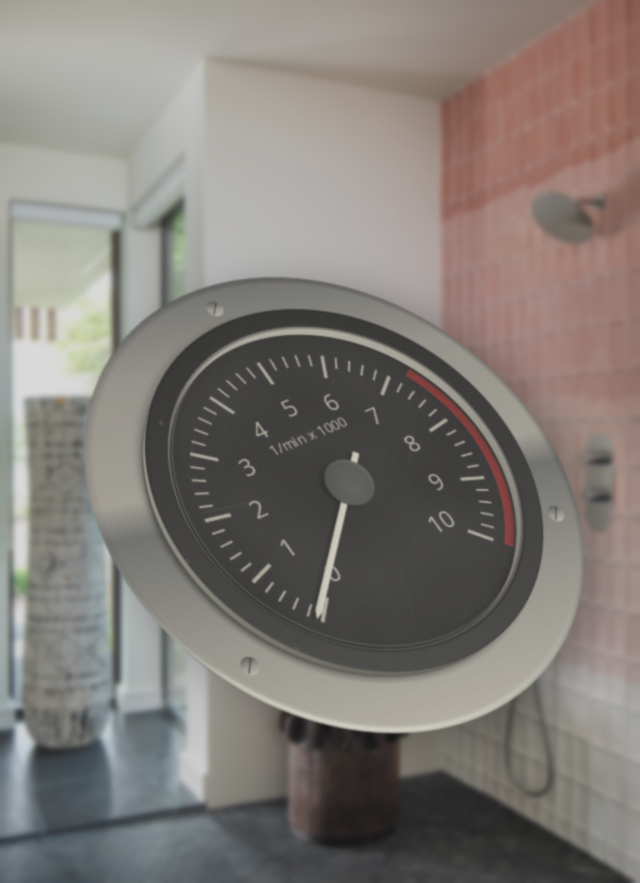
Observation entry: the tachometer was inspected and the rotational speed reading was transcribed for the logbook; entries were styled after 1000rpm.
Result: 100rpm
